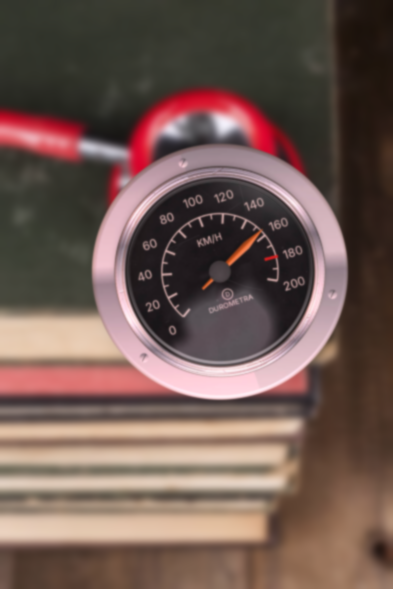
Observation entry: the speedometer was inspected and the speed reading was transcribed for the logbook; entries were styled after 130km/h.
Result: 155km/h
